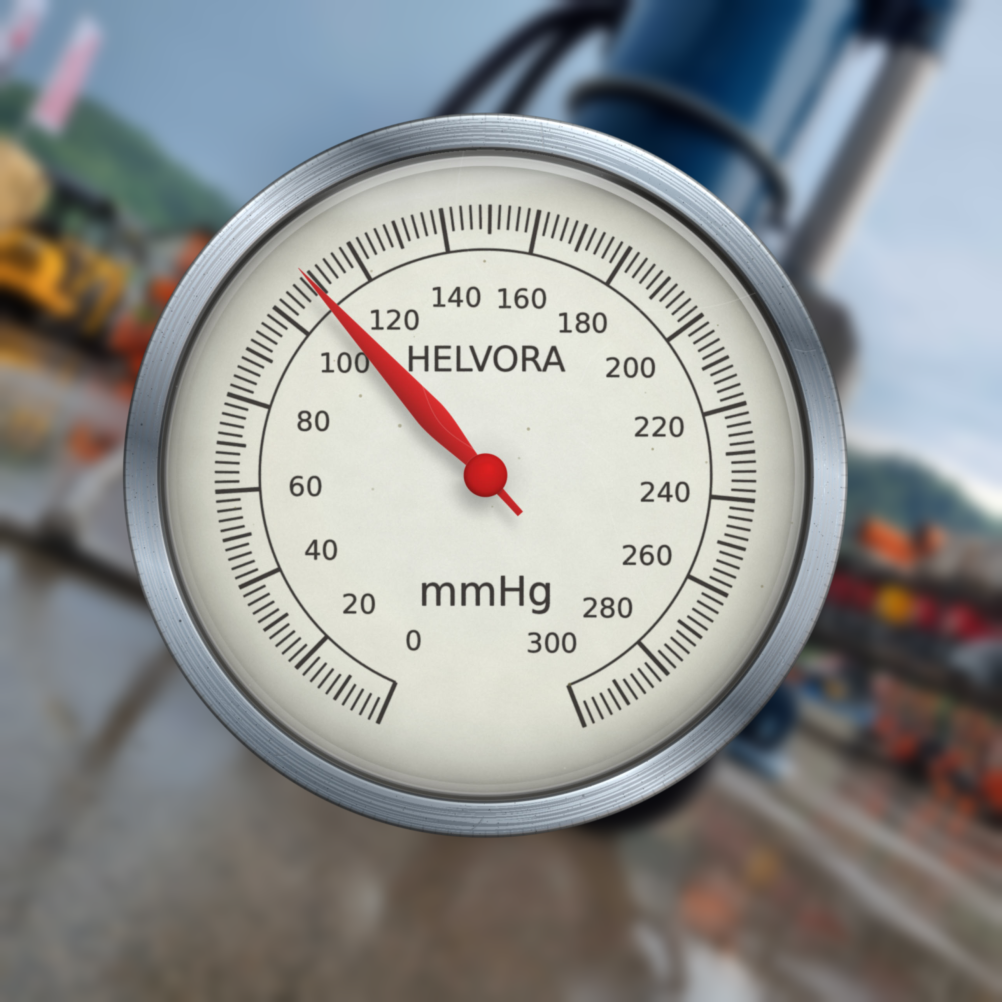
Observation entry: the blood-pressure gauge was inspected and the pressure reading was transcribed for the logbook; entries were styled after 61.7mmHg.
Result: 109mmHg
